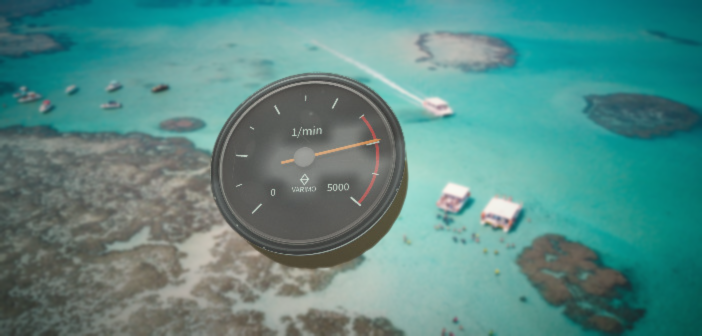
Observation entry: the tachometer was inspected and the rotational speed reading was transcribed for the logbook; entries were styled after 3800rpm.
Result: 4000rpm
